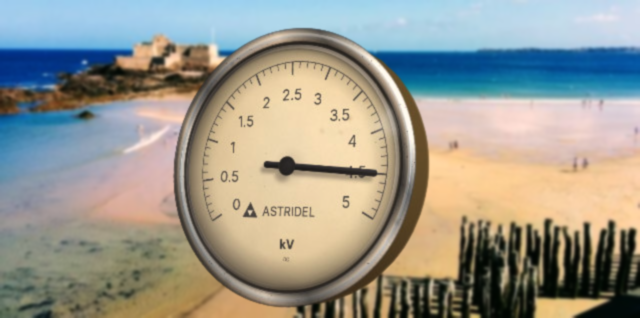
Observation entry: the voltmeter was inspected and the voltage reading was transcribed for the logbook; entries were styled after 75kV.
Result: 4.5kV
